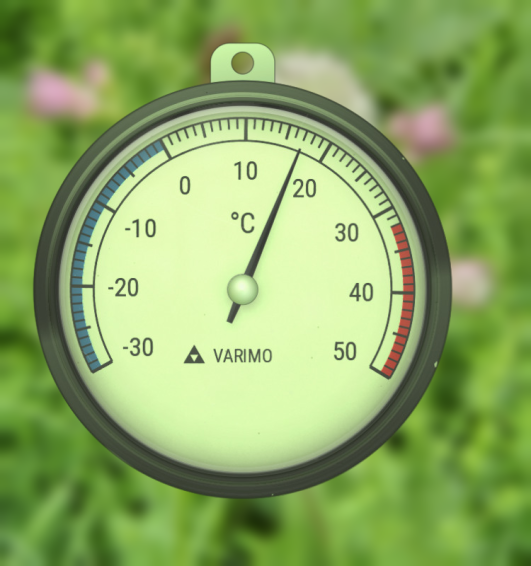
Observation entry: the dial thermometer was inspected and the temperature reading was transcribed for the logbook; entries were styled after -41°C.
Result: 17°C
